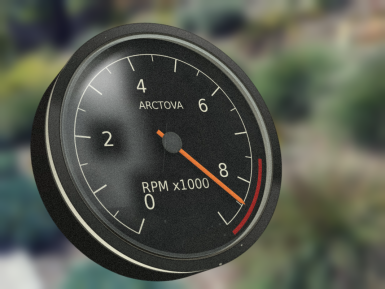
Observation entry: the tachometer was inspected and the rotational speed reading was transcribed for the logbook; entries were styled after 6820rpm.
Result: 8500rpm
